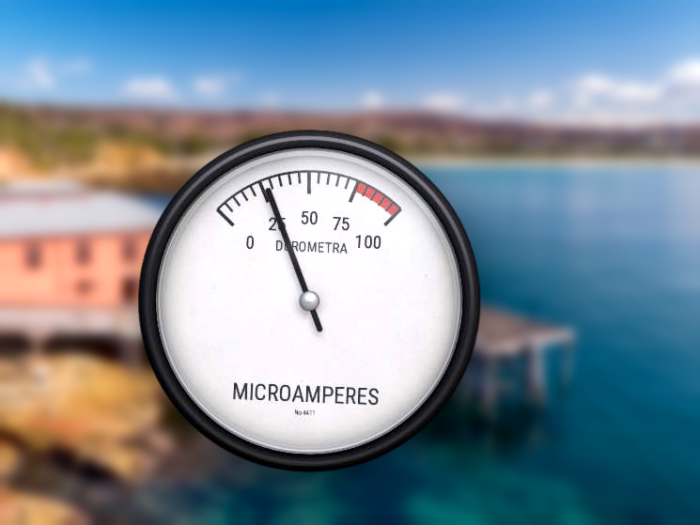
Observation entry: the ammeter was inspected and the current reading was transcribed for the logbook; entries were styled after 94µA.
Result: 27.5µA
